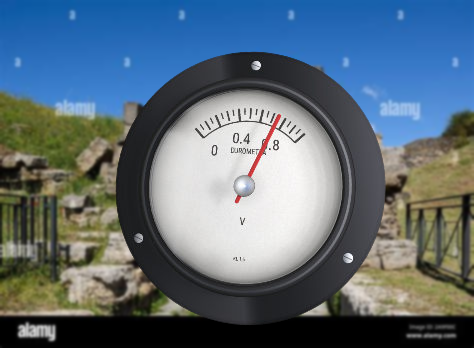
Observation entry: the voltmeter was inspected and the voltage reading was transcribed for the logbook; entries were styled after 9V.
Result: 0.75V
